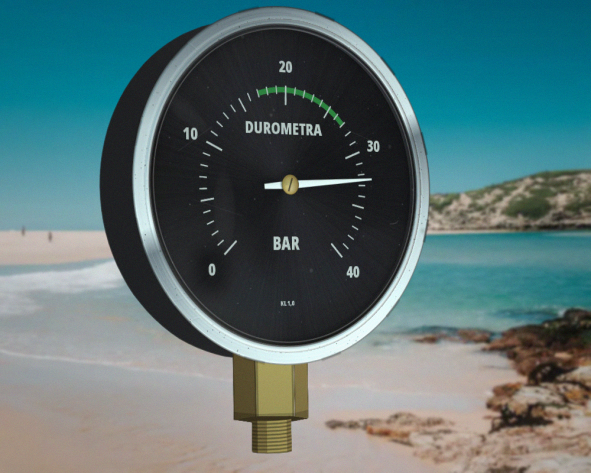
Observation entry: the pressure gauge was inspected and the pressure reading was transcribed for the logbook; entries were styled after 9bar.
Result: 32.5bar
